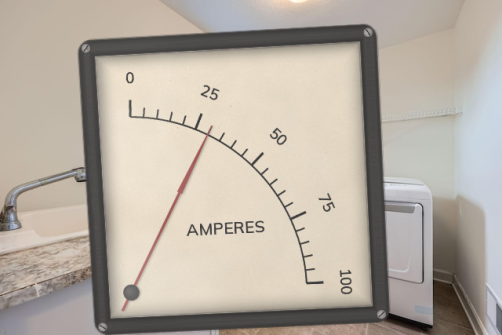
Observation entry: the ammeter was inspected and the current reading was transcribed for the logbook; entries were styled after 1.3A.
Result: 30A
